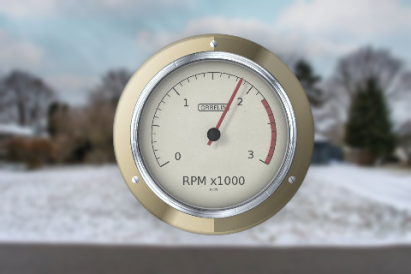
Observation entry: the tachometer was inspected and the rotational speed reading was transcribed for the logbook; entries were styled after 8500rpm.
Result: 1850rpm
